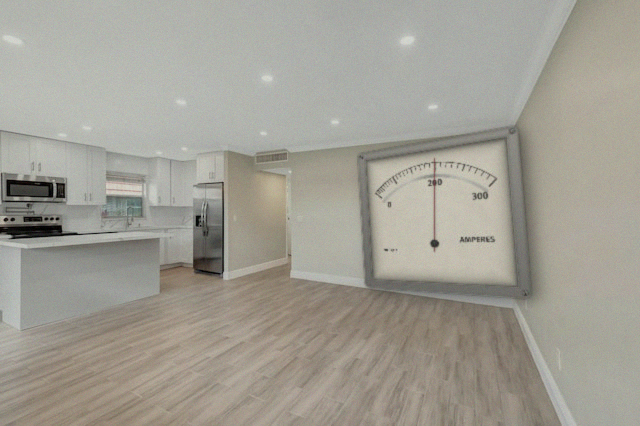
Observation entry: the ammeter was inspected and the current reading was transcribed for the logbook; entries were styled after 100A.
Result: 200A
